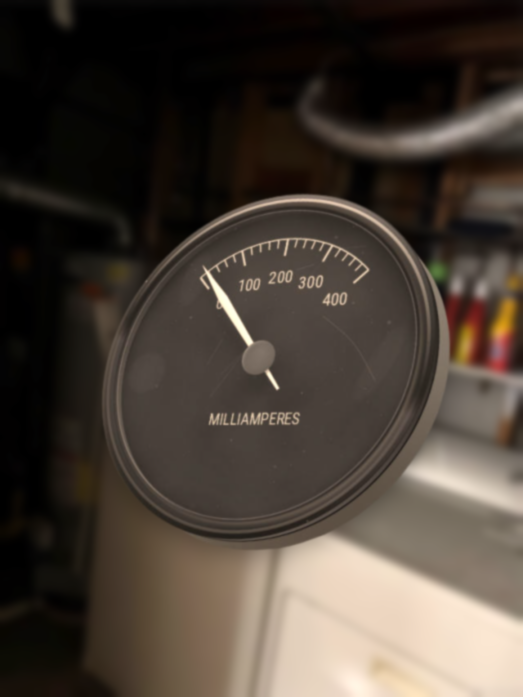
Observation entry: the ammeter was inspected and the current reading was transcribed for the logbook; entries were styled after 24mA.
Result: 20mA
